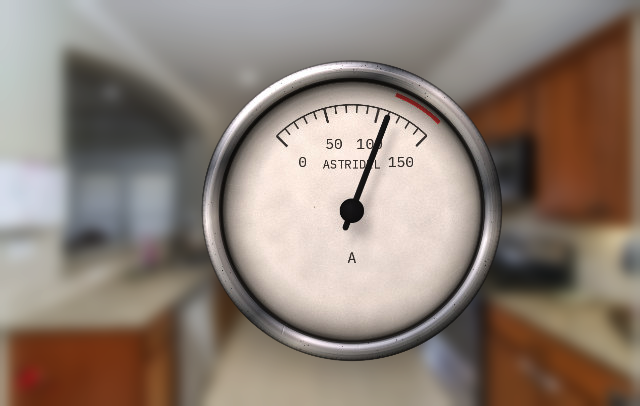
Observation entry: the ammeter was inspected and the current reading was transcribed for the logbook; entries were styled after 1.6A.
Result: 110A
